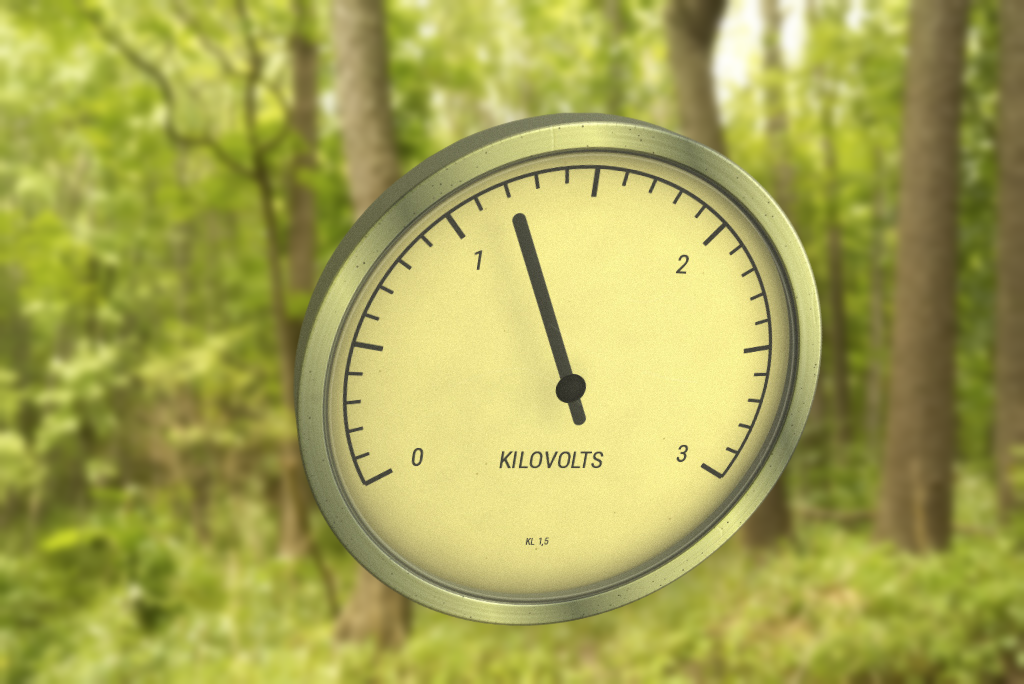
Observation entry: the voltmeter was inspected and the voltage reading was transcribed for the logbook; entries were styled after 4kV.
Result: 1.2kV
